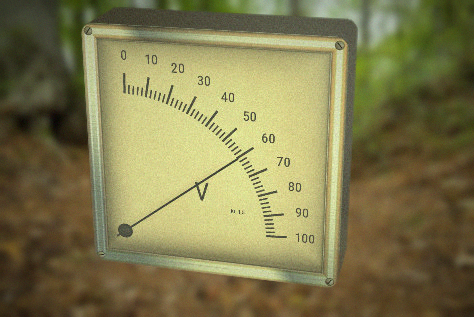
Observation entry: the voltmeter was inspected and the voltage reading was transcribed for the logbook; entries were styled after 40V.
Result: 60V
